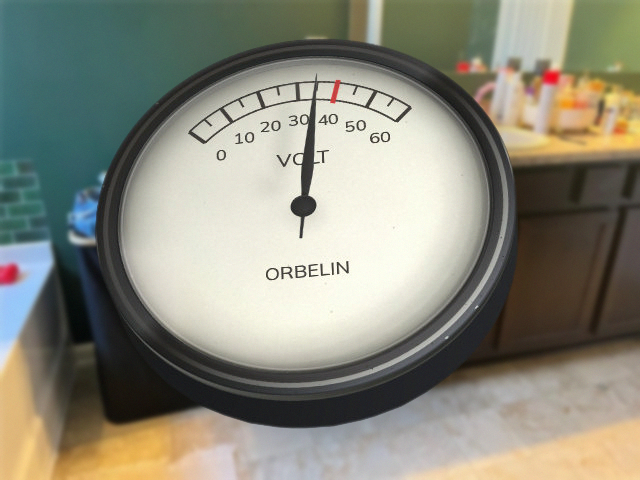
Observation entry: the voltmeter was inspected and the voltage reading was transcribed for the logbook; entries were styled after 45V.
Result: 35V
